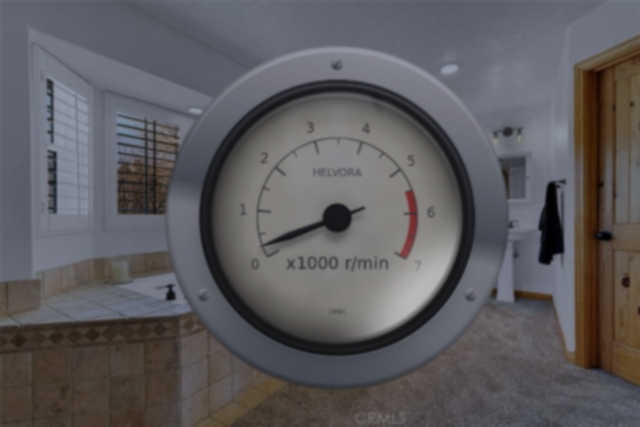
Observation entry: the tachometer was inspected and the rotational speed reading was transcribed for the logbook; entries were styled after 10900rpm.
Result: 250rpm
